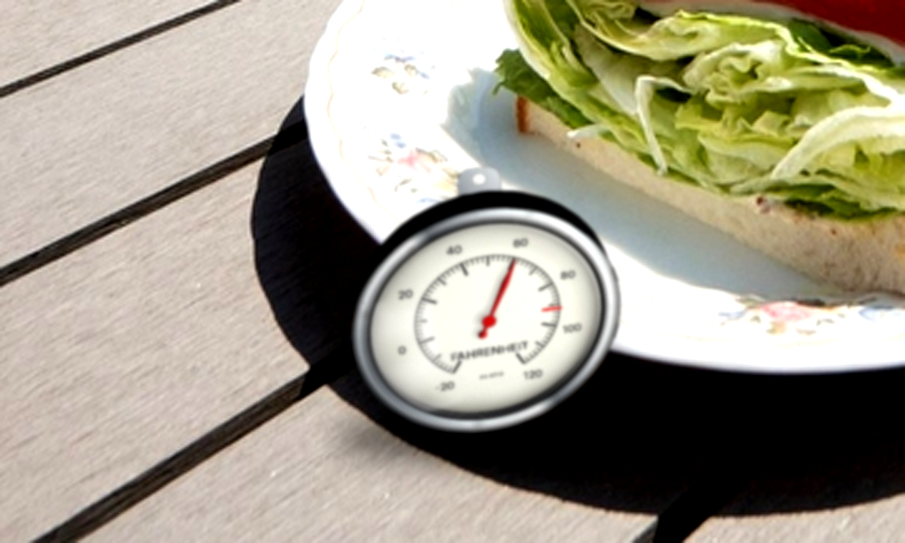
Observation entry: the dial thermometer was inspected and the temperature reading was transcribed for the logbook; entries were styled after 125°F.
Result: 60°F
